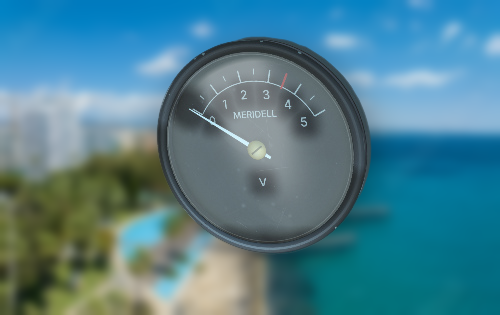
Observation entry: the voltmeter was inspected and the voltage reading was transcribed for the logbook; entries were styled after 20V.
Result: 0V
